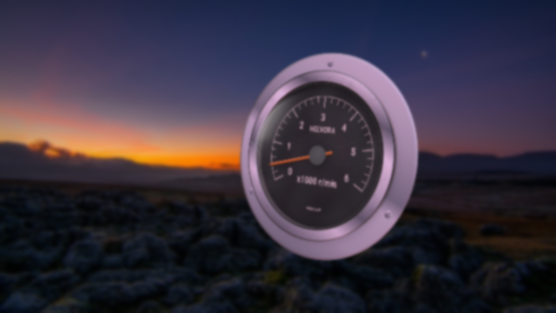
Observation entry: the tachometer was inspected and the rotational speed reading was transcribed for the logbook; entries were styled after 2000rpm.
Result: 400rpm
